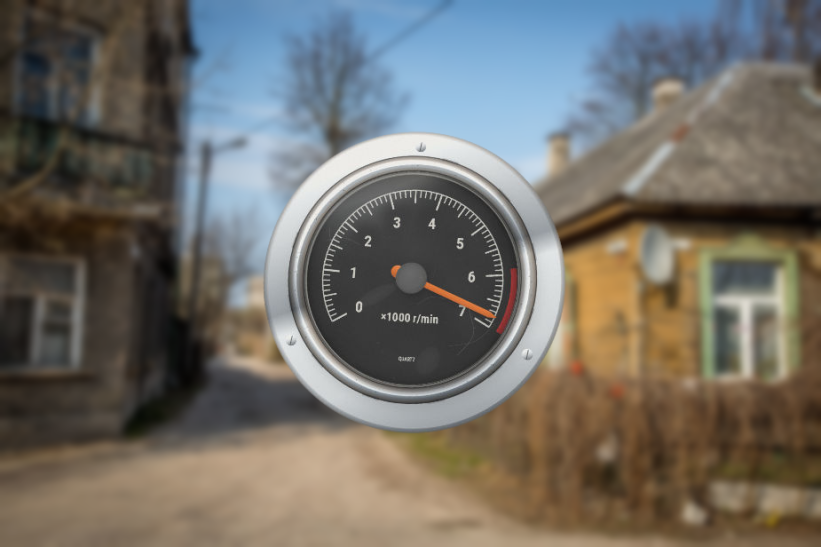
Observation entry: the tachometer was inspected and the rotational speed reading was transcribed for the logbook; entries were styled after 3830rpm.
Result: 6800rpm
